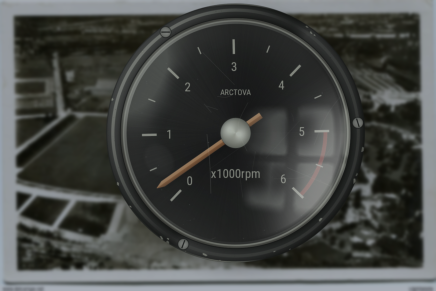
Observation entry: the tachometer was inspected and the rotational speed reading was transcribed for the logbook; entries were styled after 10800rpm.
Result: 250rpm
